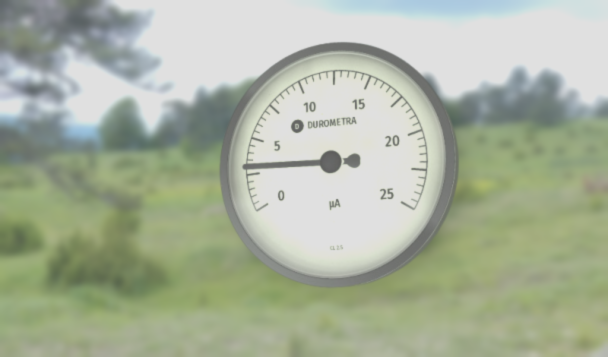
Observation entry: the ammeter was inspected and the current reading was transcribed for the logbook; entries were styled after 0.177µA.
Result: 3µA
